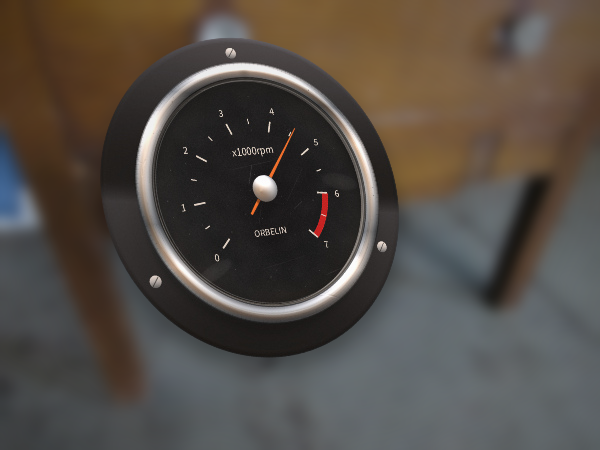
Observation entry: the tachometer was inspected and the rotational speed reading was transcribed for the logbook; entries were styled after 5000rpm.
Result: 4500rpm
